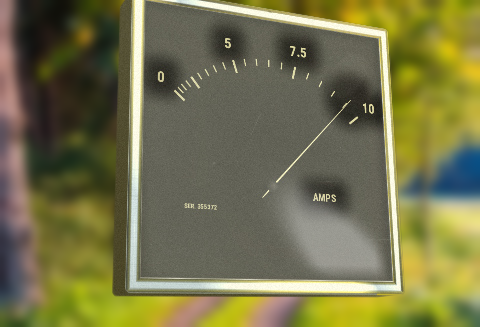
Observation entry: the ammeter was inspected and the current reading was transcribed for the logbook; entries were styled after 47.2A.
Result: 9.5A
